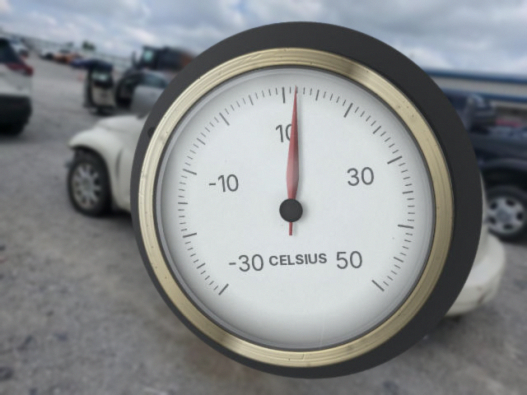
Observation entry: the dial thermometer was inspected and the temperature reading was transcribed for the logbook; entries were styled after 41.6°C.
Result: 12°C
